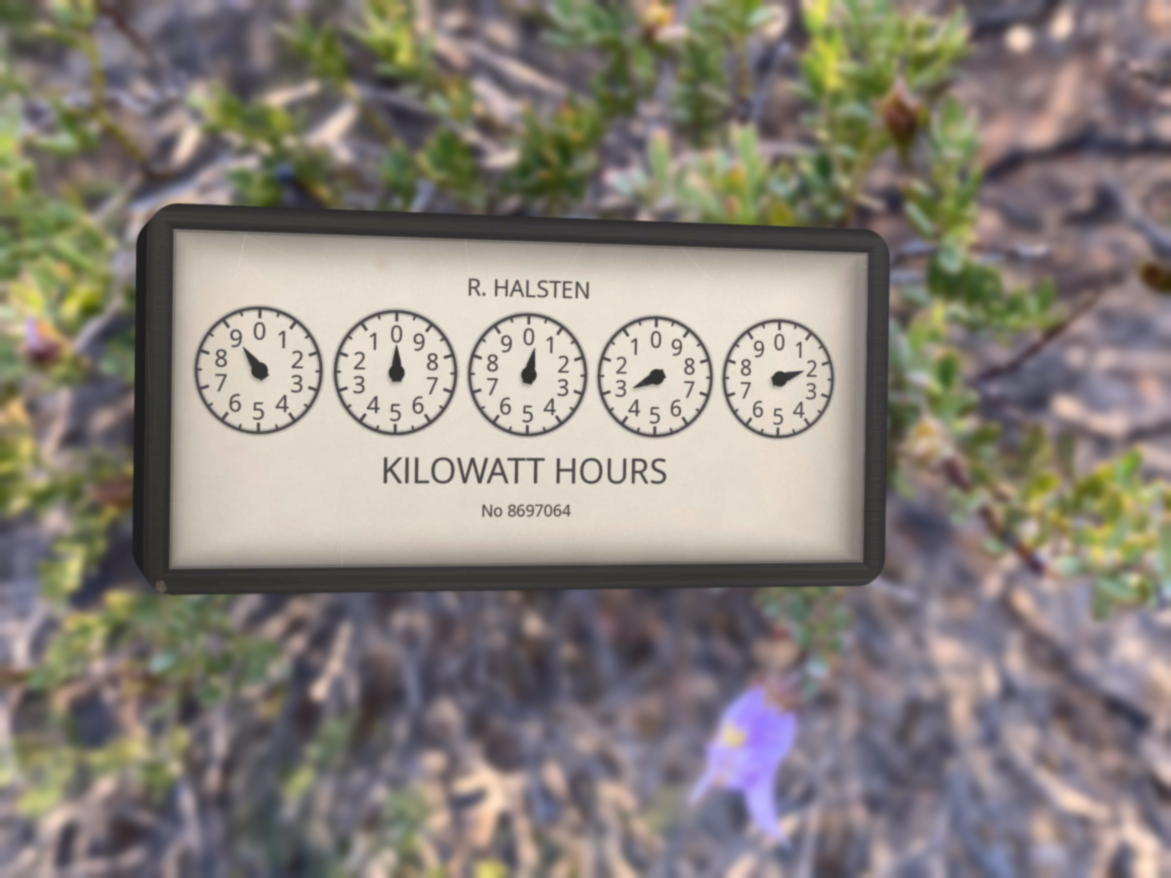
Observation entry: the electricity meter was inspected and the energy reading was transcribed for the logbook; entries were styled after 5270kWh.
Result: 90032kWh
